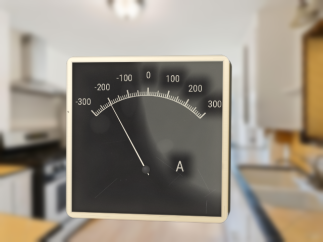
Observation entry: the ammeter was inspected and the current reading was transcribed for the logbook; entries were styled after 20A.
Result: -200A
